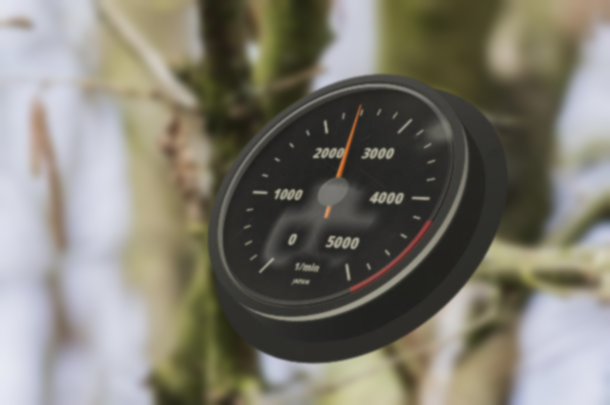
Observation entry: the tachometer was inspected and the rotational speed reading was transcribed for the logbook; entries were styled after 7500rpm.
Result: 2400rpm
